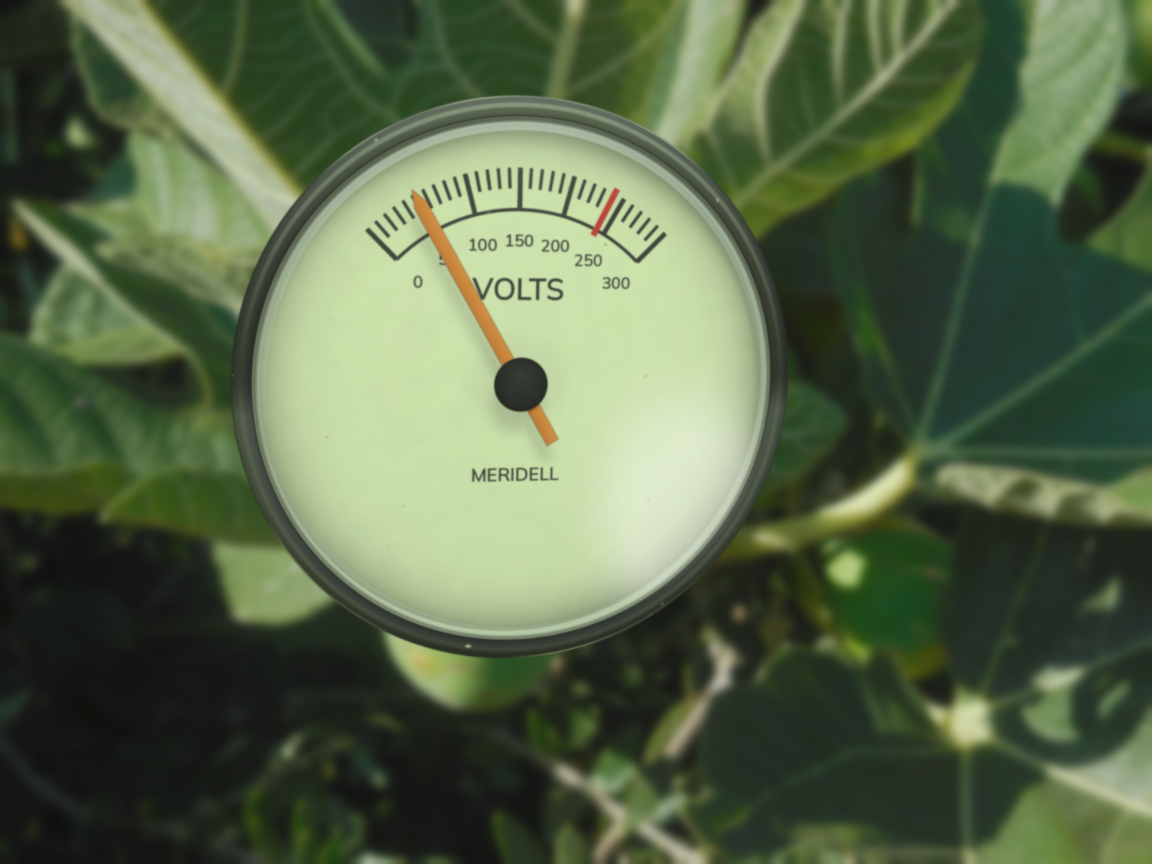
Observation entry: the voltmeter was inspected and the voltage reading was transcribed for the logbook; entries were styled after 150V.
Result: 50V
